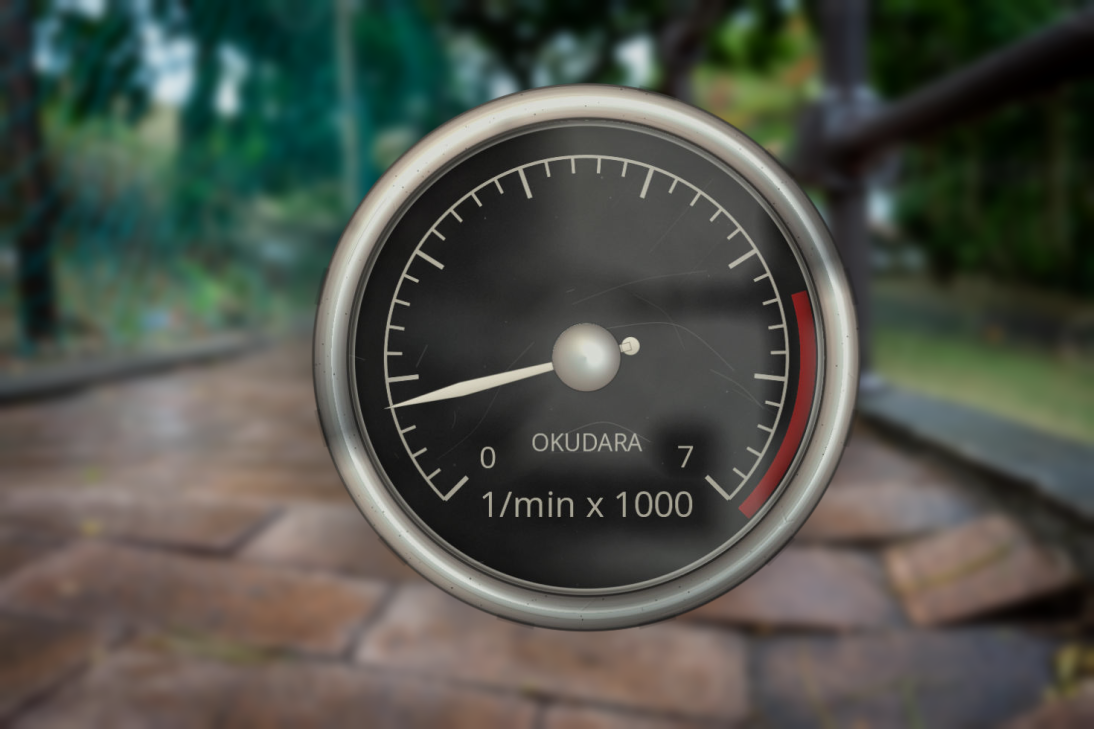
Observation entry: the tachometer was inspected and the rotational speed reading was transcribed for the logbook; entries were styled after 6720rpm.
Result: 800rpm
